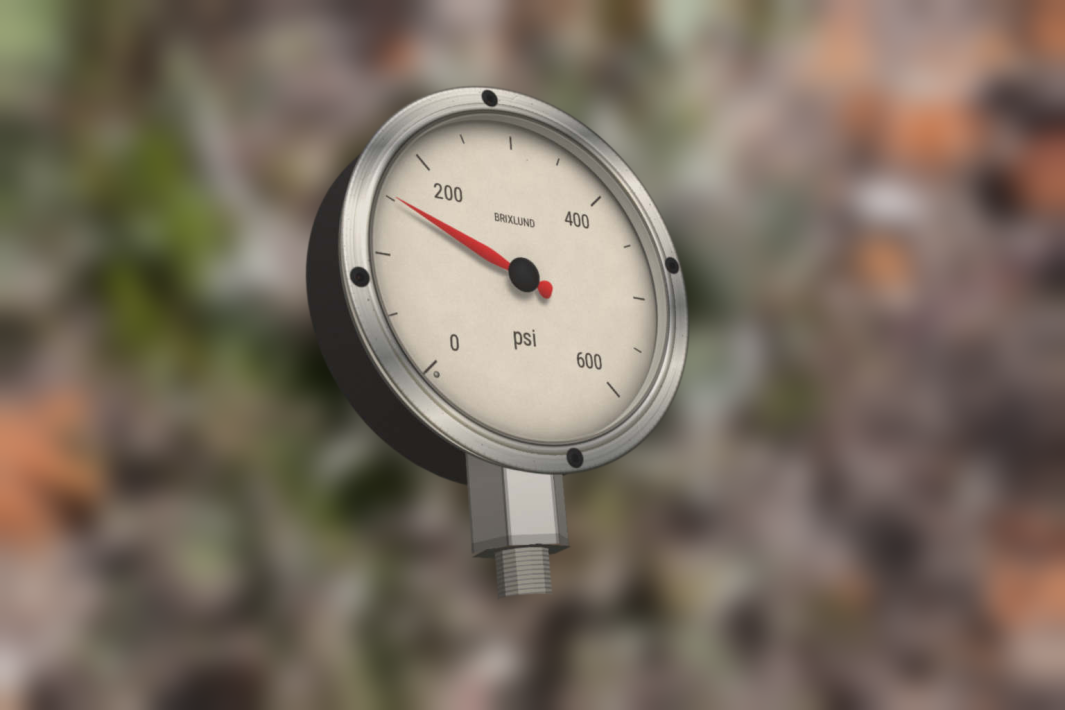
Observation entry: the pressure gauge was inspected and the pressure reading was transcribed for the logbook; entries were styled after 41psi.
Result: 150psi
